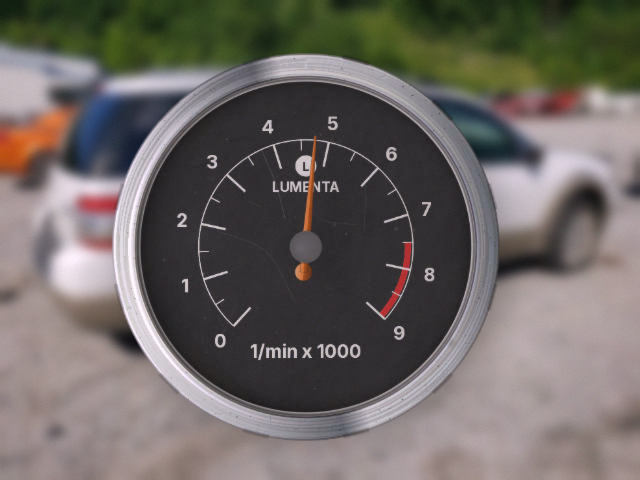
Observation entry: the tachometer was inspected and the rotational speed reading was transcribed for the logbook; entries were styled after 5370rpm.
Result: 4750rpm
